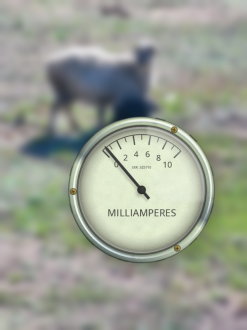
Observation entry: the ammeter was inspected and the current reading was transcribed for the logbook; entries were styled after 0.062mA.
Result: 0.5mA
